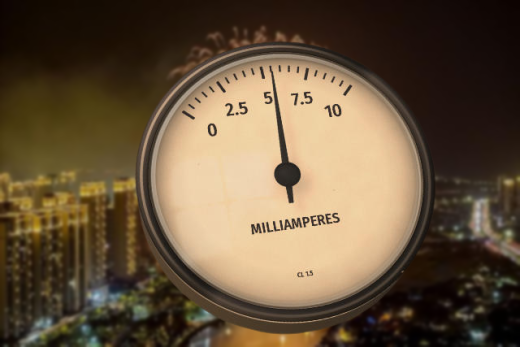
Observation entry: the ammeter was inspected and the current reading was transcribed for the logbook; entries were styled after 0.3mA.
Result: 5.5mA
